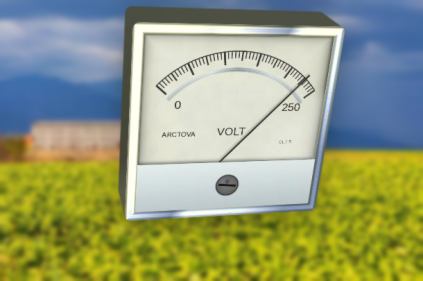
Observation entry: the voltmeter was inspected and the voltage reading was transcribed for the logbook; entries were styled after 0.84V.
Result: 225V
